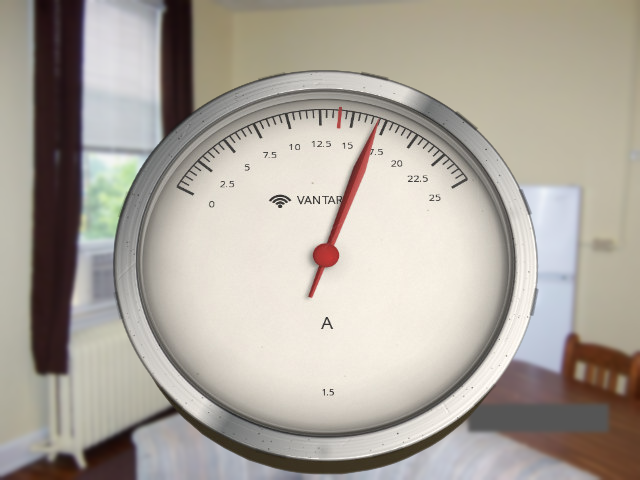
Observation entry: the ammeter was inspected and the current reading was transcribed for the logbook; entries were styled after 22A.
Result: 17A
